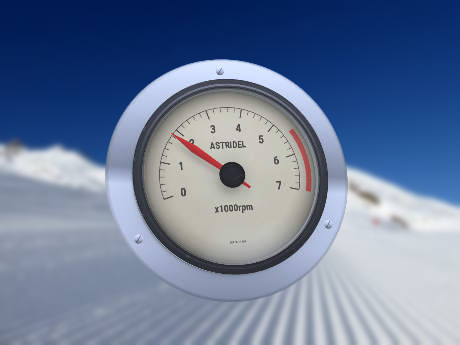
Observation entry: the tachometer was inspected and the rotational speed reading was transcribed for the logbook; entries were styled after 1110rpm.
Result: 1800rpm
